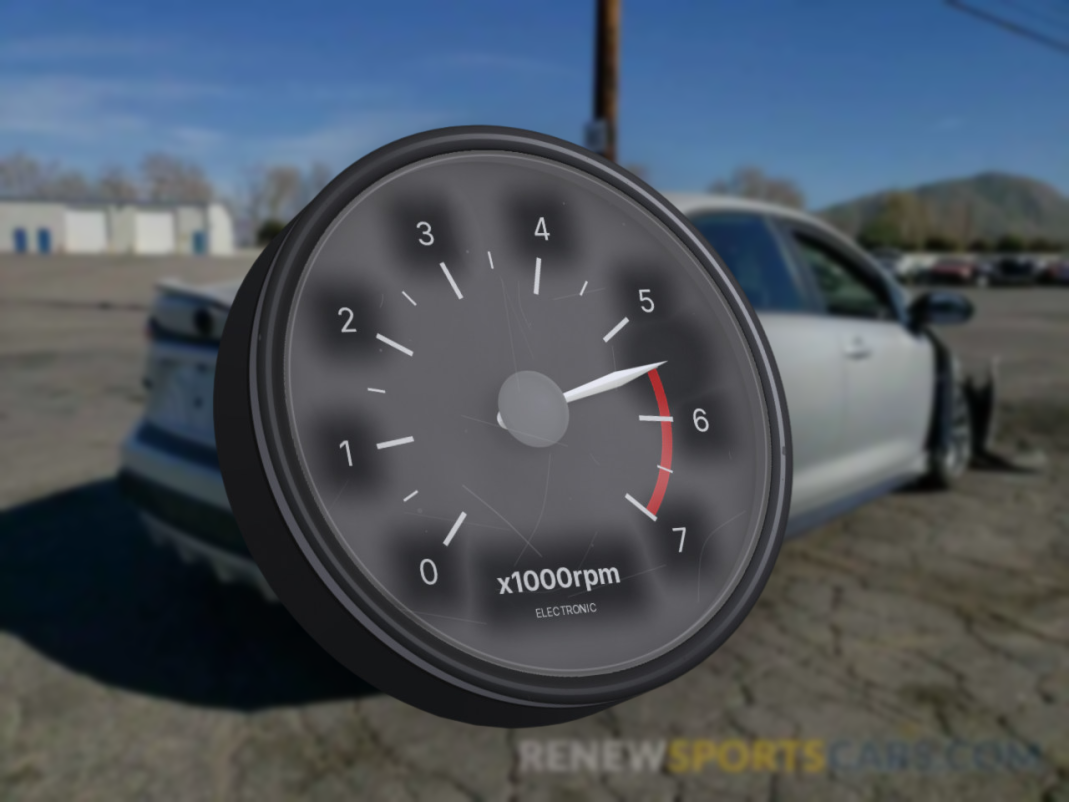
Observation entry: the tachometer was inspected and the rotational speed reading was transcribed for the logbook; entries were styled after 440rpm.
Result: 5500rpm
